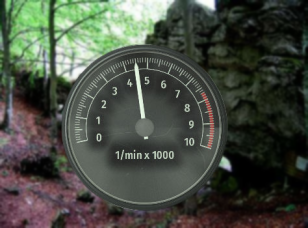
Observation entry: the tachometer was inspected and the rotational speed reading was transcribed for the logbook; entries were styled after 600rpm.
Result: 4500rpm
